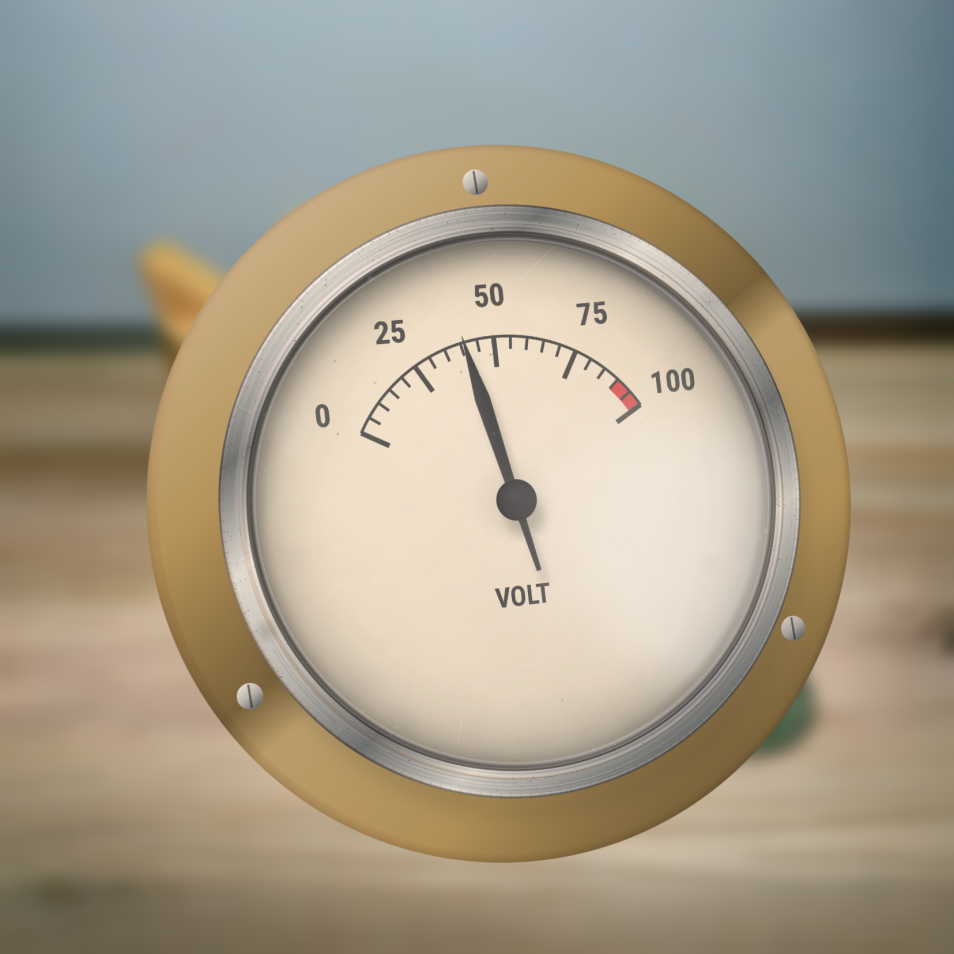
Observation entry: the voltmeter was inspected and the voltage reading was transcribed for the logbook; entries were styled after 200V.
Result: 40V
